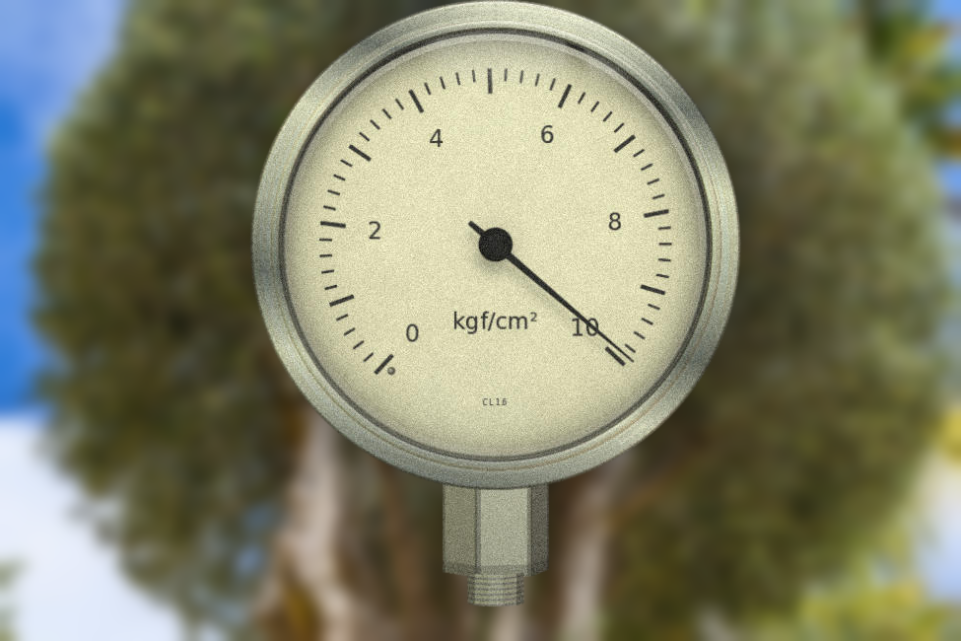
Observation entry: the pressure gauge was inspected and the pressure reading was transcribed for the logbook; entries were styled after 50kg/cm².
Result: 9.9kg/cm²
